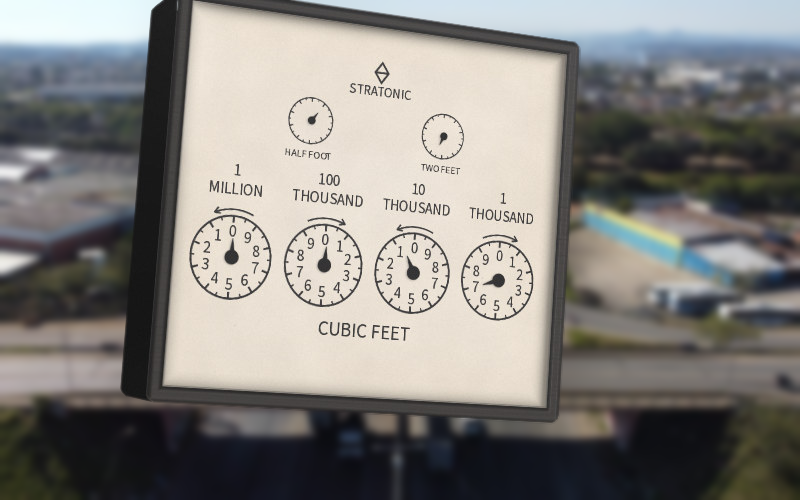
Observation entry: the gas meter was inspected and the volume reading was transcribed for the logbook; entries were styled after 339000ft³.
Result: 700ft³
